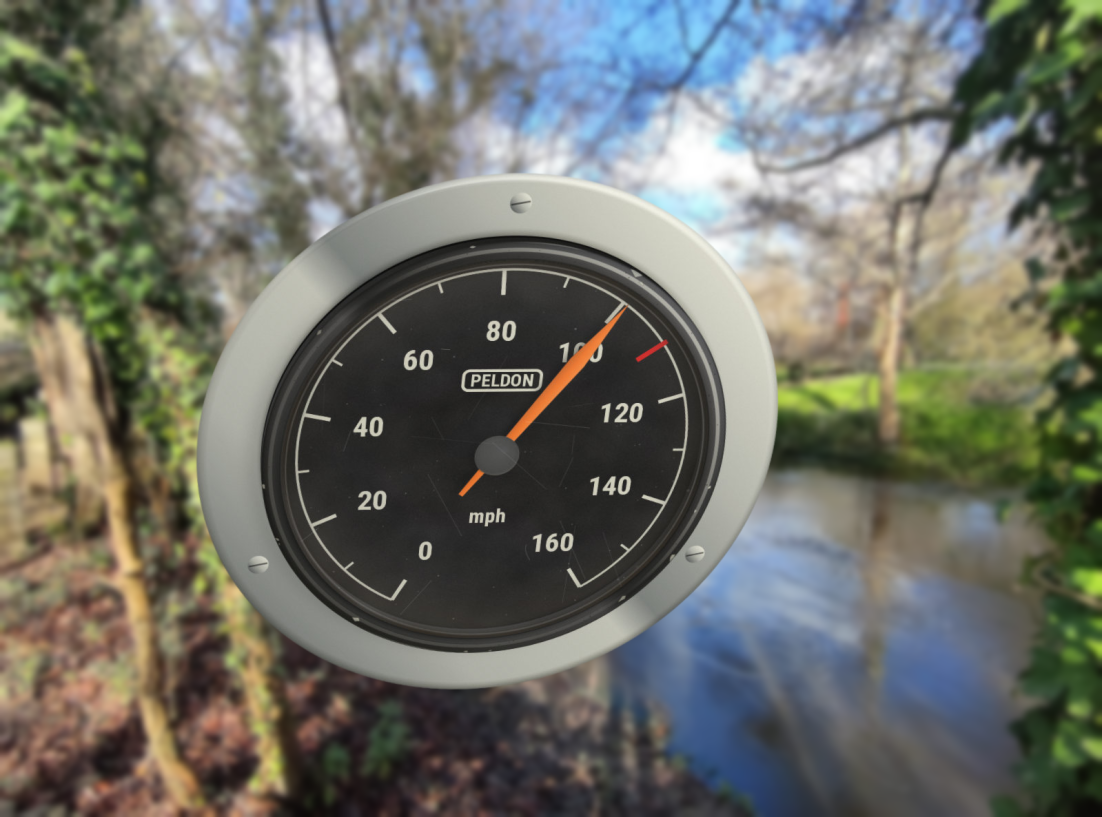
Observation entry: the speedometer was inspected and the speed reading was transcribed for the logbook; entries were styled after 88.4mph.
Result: 100mph
